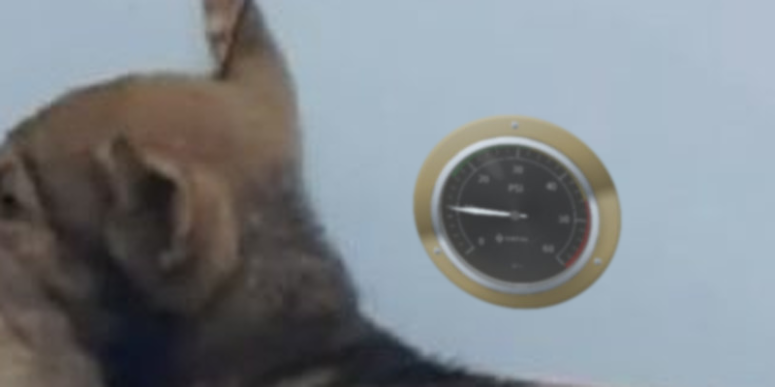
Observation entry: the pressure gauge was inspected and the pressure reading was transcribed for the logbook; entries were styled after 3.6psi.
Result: 10psi
